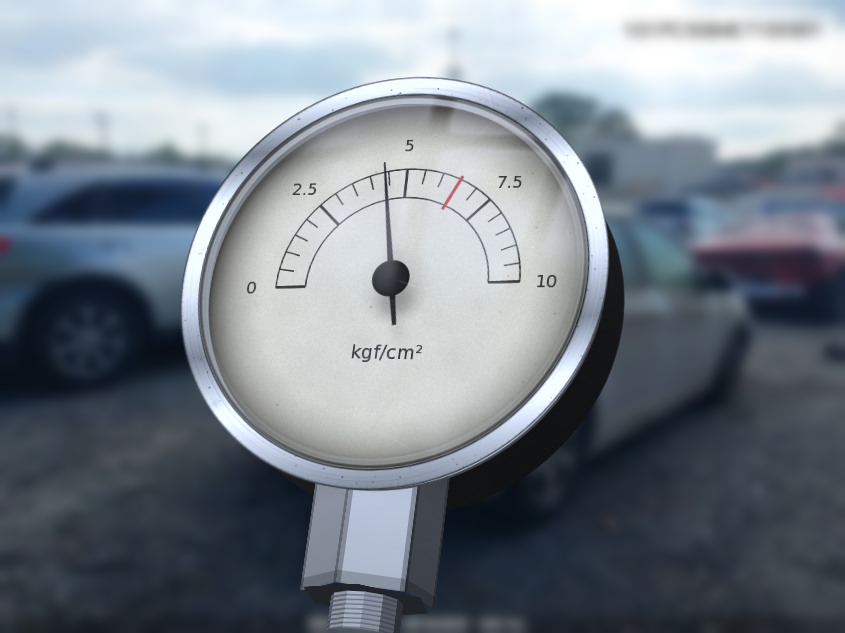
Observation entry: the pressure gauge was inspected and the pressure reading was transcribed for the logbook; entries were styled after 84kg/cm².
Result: 4.5kg/cm²
